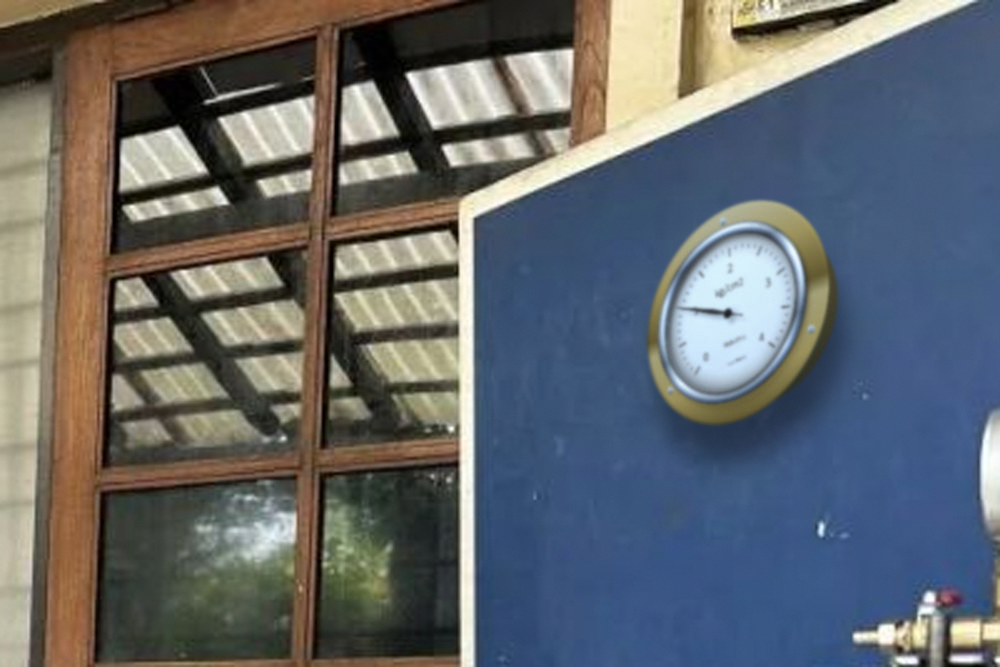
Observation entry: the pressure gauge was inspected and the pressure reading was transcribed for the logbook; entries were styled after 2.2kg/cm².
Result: 1kg/cm²
